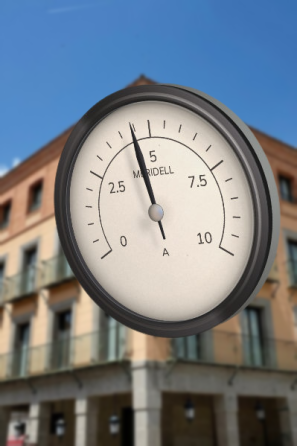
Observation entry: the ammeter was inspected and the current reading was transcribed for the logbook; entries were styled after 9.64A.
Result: 4.5A
